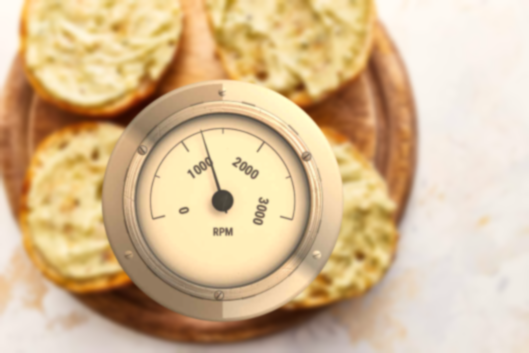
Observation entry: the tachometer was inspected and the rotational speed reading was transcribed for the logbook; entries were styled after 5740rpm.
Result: 1250rpm
